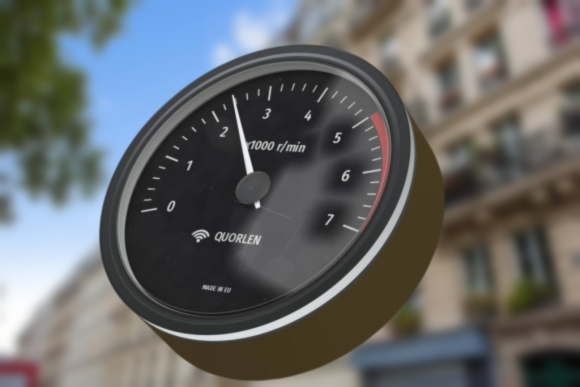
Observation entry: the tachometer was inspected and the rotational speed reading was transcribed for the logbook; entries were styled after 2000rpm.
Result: 2400rpm
